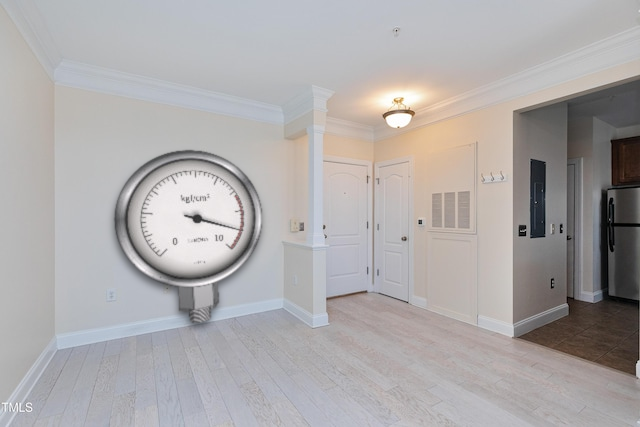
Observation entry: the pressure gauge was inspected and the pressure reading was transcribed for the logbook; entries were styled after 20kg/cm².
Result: 9kg/cm²
